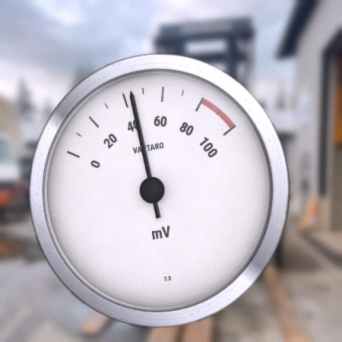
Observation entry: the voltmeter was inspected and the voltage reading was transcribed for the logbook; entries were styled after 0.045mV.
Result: 45mV
